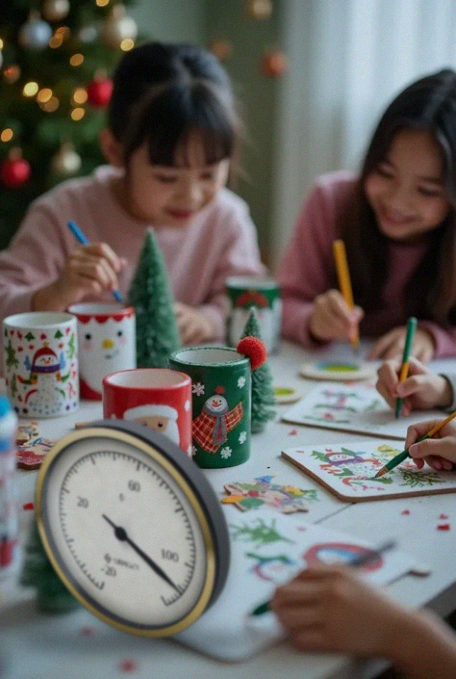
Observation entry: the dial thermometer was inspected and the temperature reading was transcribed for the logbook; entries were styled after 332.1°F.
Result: 110°F
